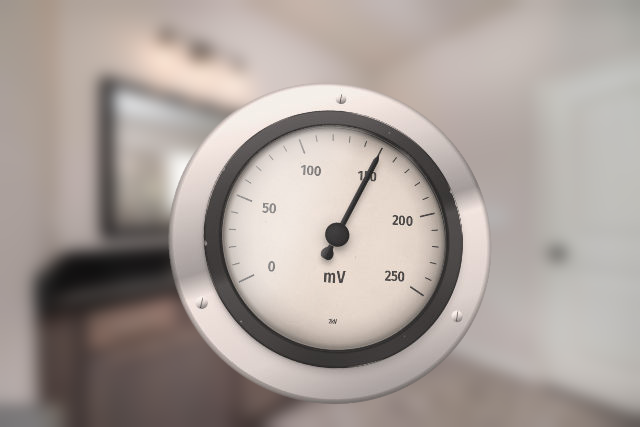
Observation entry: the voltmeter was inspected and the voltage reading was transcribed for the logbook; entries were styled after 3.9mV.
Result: 150mV
